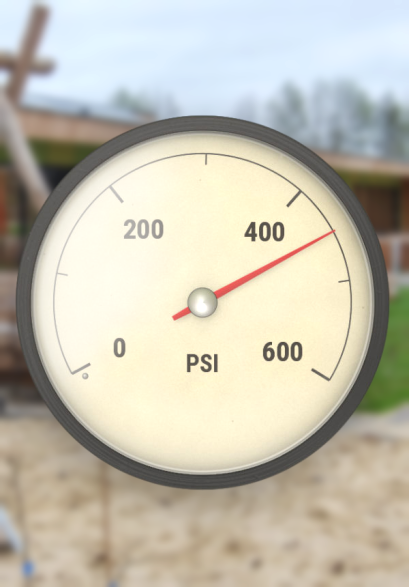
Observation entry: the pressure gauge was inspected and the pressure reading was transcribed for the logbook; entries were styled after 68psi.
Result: 450psi
